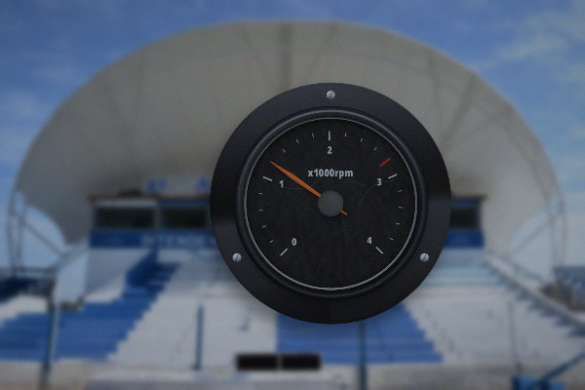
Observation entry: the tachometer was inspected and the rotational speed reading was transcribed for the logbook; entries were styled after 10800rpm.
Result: 1200rpm
